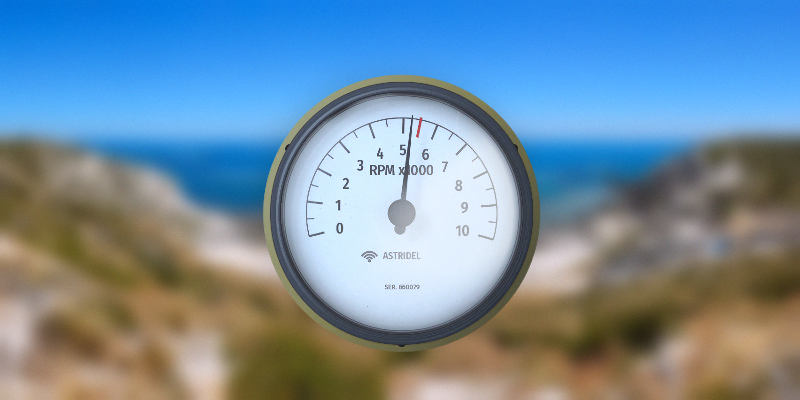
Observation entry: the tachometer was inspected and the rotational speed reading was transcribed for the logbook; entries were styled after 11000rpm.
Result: 5250rpm
